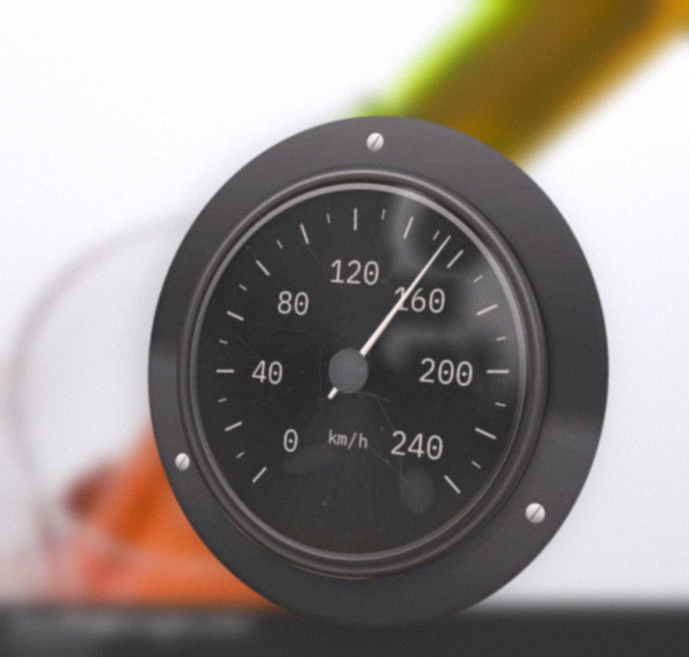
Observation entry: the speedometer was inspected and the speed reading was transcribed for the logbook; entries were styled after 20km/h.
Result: 155km/h
